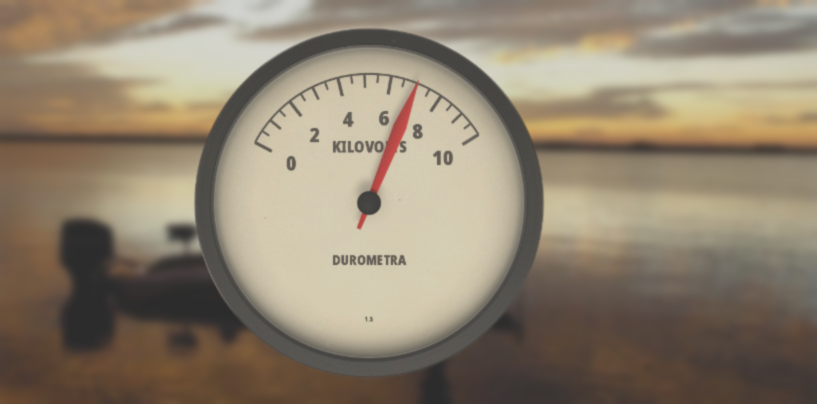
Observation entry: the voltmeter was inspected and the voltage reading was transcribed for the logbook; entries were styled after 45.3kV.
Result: 7kV
